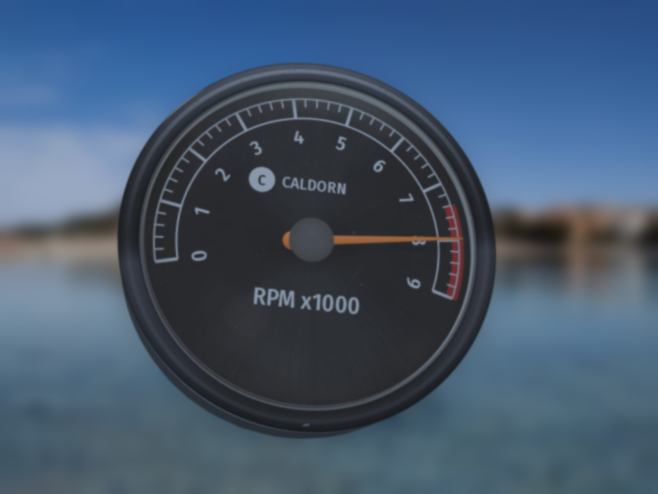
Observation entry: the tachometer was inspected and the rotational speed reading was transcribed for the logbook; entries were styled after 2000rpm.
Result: 8000rpm
